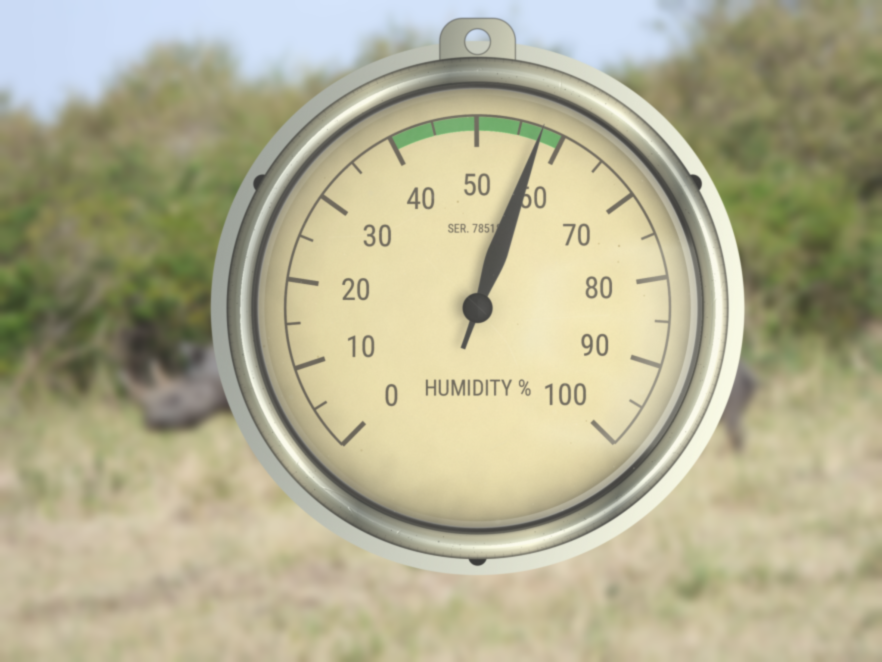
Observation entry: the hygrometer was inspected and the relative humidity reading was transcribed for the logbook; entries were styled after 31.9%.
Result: 57.5%
